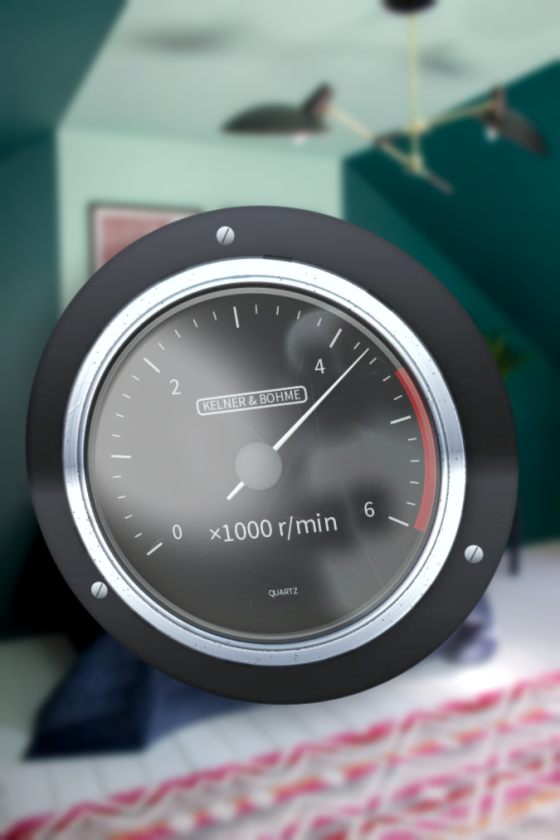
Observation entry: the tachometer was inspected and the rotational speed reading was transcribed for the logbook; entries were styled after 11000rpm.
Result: 4300rpm
